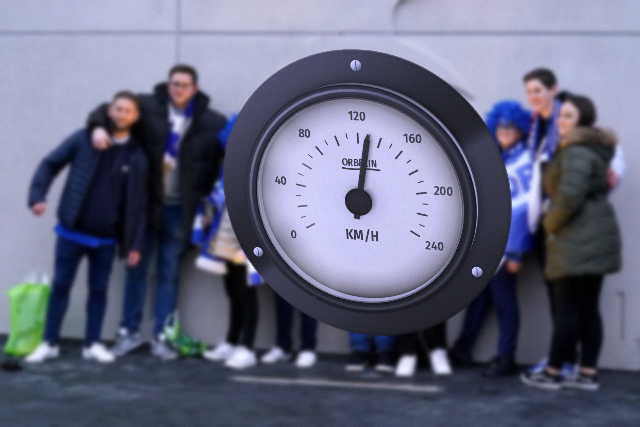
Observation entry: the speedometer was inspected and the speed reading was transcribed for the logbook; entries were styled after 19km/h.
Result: 130km/h
